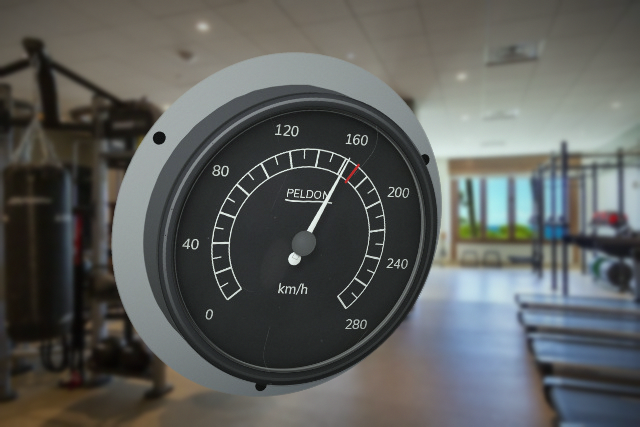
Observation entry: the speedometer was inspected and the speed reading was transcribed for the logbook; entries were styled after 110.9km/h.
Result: 160km/h
